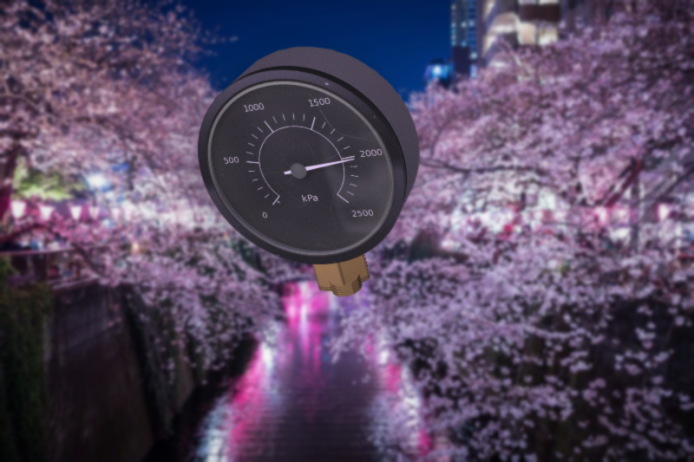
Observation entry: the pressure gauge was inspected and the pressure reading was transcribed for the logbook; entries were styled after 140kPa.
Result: 2000kPa
